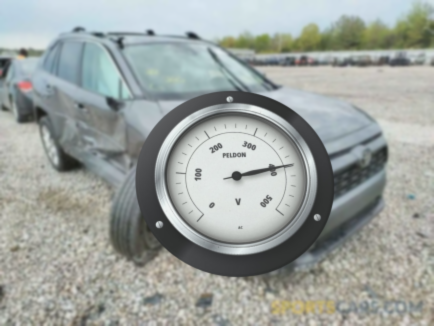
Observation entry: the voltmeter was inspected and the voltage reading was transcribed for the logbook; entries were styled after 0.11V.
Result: 400V
